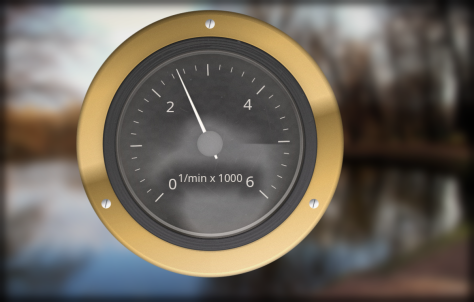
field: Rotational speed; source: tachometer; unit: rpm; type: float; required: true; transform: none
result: 2500 rpm
